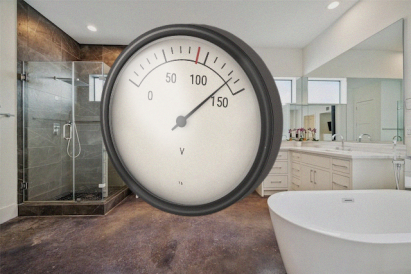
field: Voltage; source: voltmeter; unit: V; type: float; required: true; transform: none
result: 135 V
